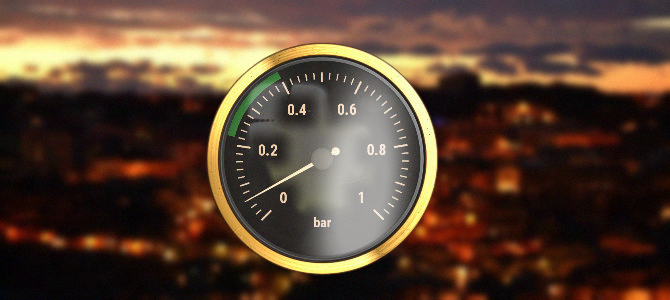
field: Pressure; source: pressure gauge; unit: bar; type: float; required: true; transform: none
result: 0.06 bar
